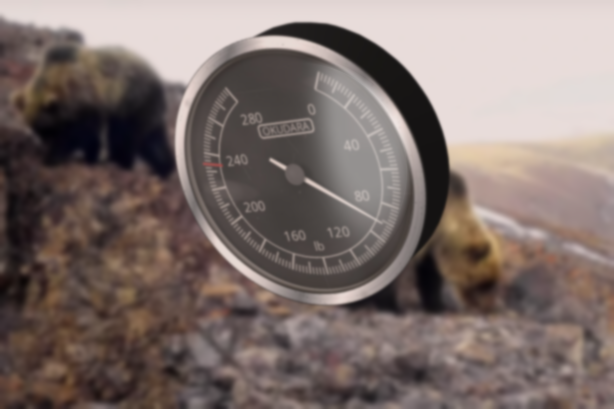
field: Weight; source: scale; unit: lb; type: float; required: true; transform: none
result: 90 lb
